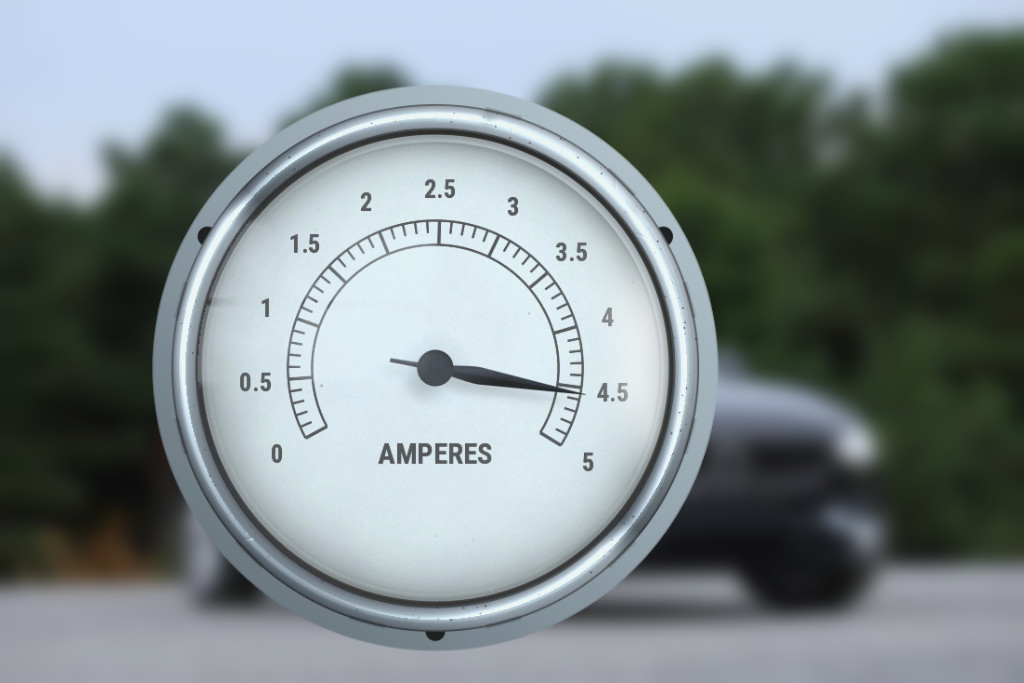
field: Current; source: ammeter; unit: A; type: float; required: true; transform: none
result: 4.55 A
